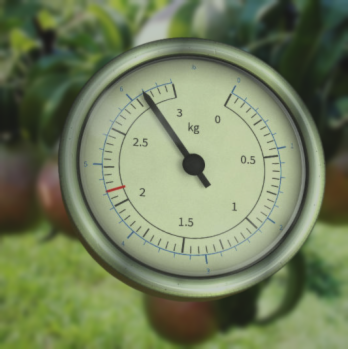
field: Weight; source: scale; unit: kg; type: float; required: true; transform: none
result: 2.8 kg
